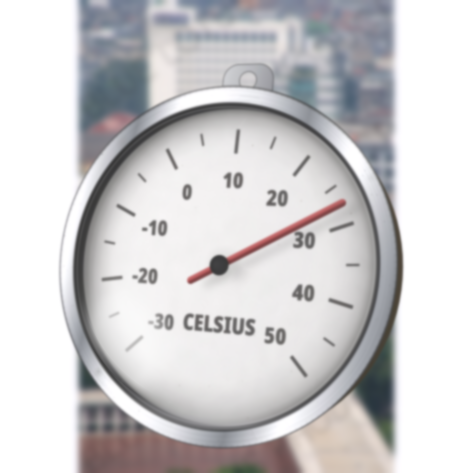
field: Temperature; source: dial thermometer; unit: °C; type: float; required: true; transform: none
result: 27.5 °C
